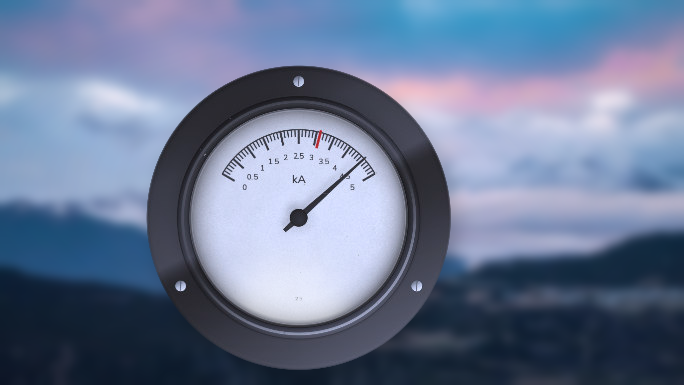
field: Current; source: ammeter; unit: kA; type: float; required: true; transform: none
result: 4.5 kA
